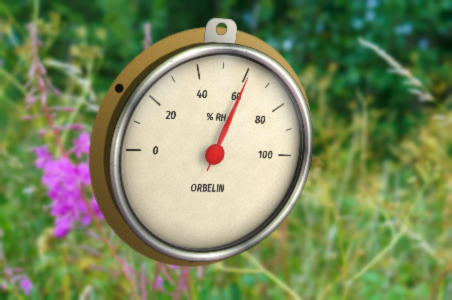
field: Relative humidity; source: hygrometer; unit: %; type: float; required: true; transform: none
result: 60 %
